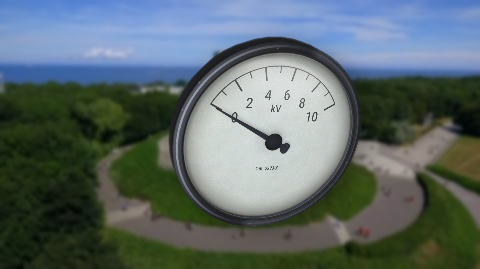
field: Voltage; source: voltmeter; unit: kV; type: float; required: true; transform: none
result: 0 kV
